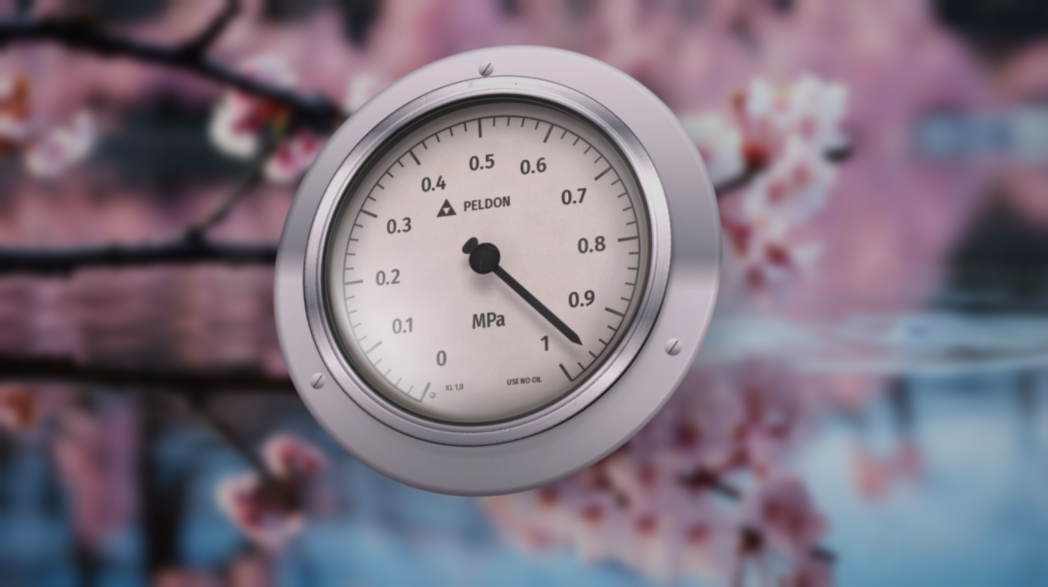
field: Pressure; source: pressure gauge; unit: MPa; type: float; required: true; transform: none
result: 0.96 MPa
